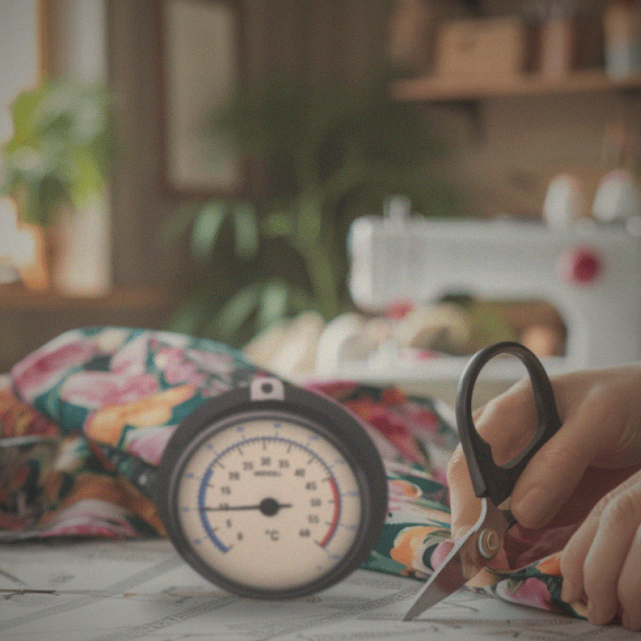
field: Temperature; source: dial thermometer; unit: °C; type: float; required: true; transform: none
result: 10 °C
